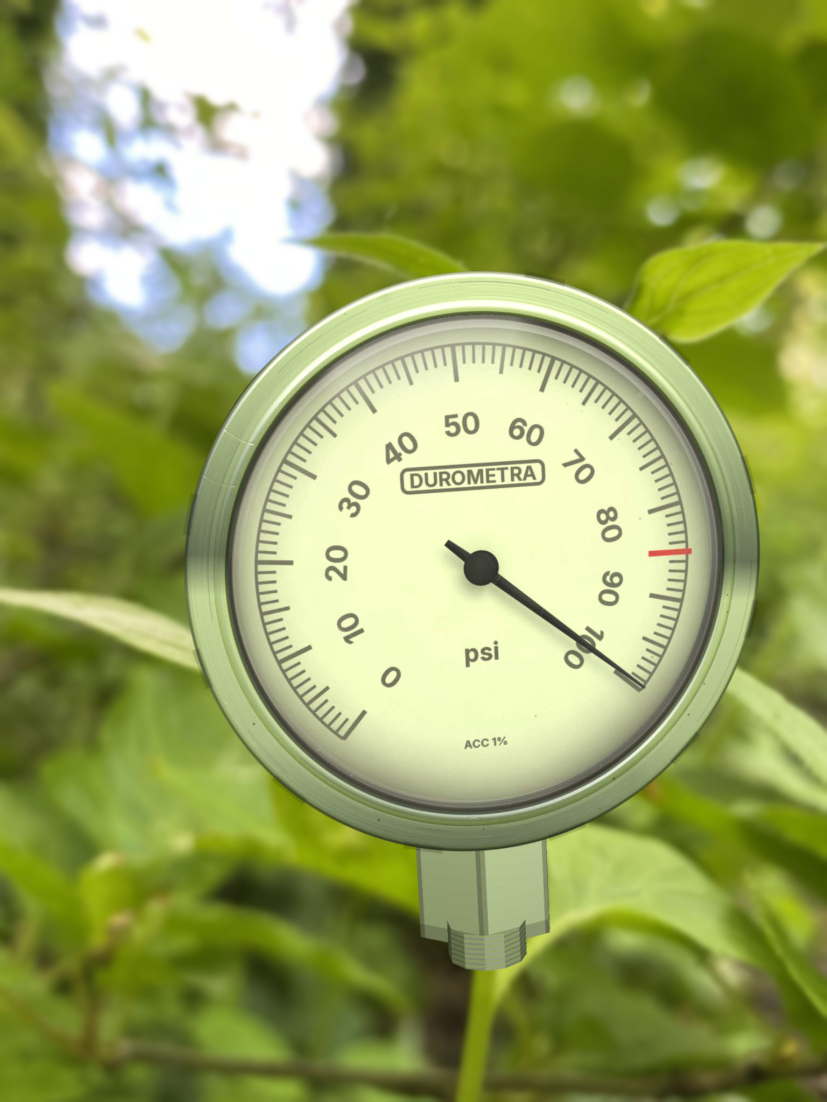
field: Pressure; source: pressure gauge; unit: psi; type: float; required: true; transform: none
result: 99.5 psi
